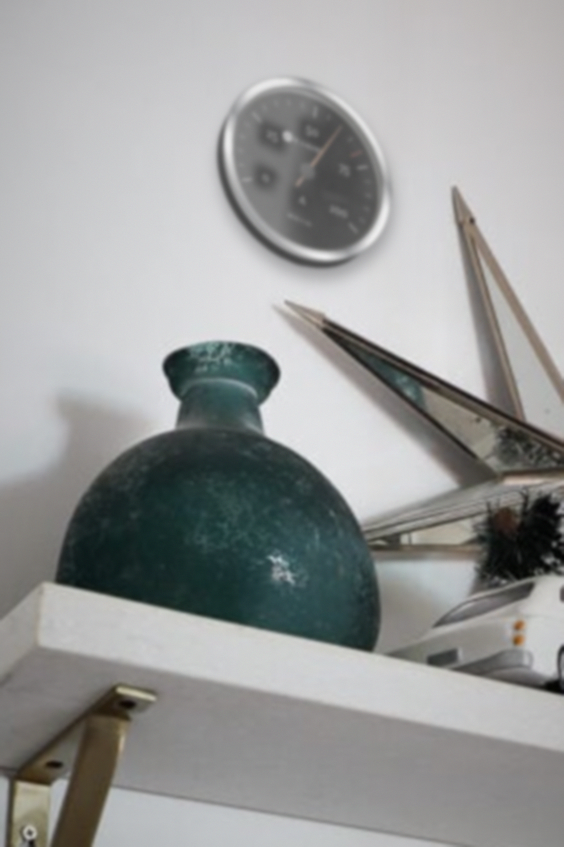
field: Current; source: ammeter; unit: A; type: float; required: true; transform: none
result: 60 A
